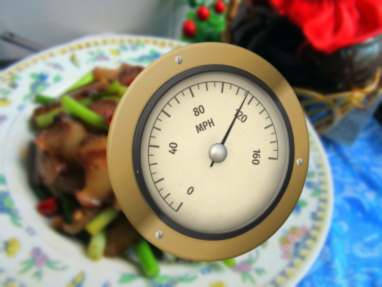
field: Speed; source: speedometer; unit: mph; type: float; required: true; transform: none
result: 115 mph
